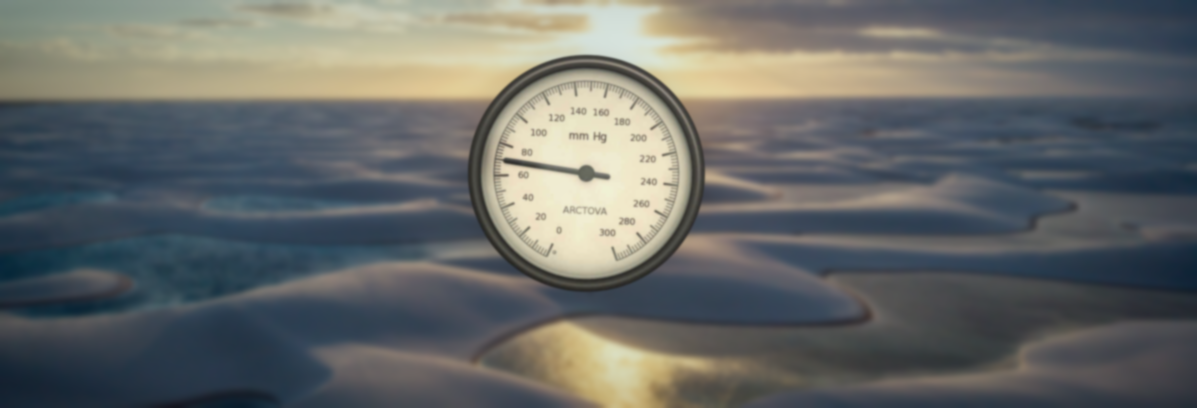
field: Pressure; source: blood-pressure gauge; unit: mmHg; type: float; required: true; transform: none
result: 70 mmHg
